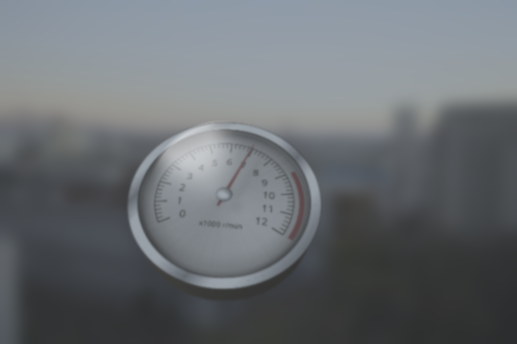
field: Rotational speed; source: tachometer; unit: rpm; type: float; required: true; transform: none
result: 7000 rpm
